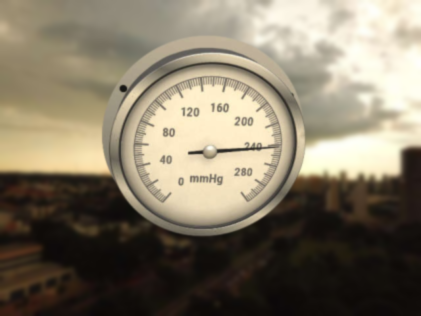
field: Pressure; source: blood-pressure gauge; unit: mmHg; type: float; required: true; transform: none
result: 240 mmHg
